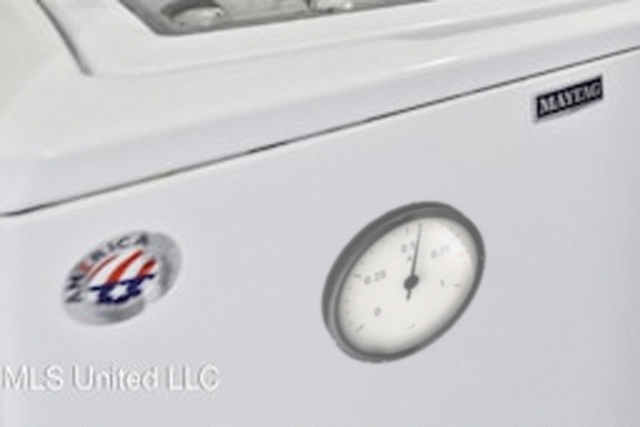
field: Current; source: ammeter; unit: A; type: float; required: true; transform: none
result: 0.55 A
